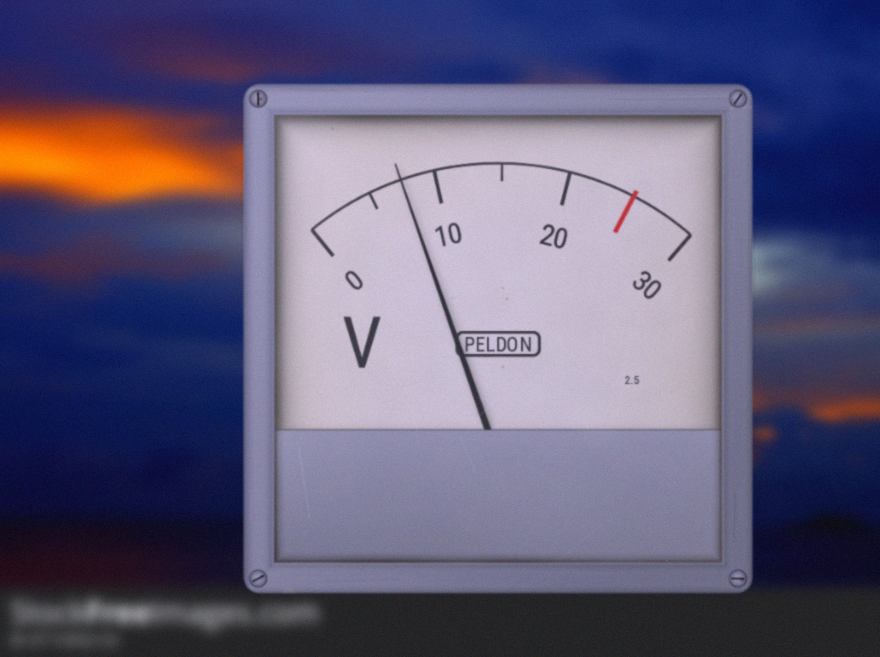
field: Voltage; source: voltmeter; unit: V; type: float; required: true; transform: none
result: 7.5 V
